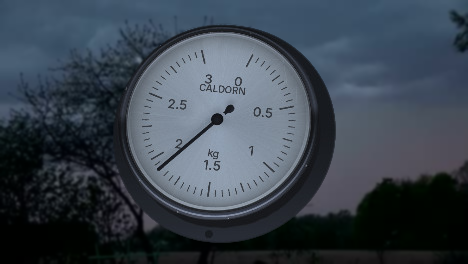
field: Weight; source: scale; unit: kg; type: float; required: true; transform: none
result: 1.9 kg
